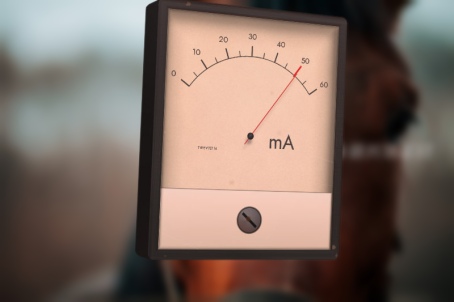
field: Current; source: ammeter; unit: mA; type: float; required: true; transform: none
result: 50 mA
